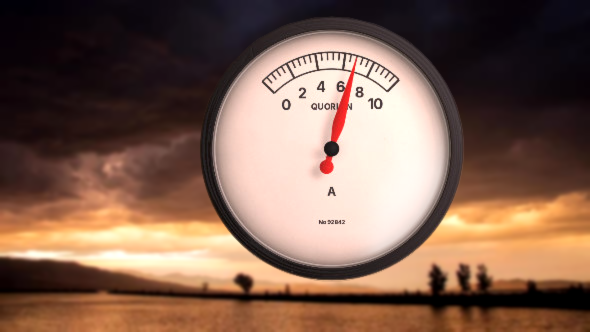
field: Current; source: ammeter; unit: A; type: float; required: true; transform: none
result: 6.8 A
